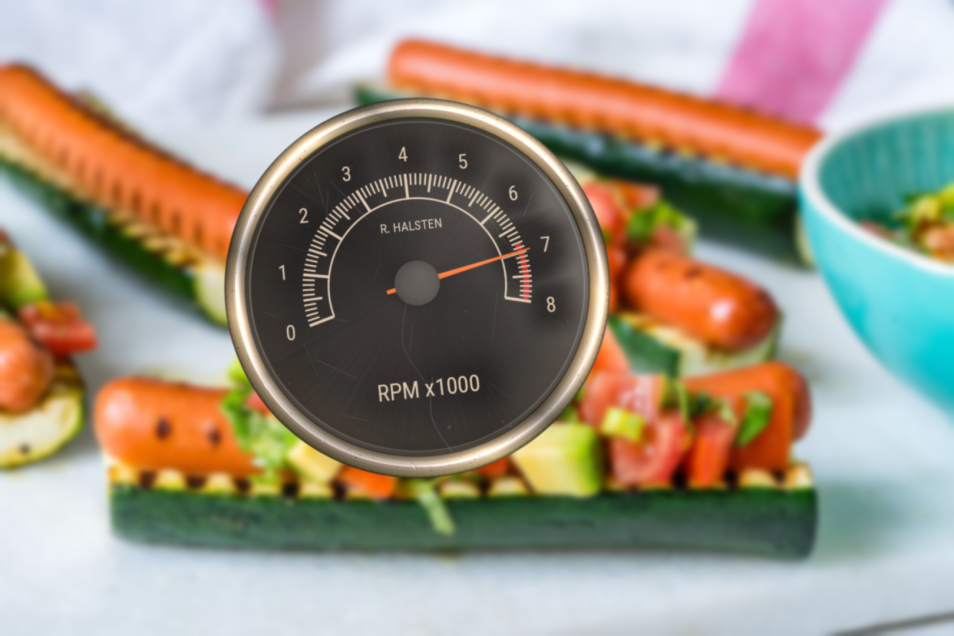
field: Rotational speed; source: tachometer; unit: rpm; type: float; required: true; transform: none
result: 7000 rpm
